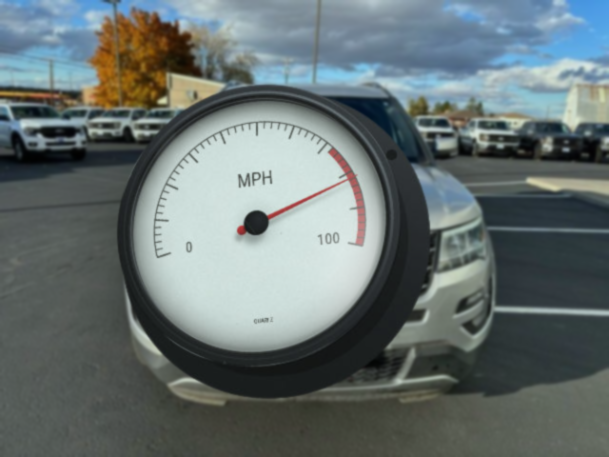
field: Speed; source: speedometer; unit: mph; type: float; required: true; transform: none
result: 82 mph
